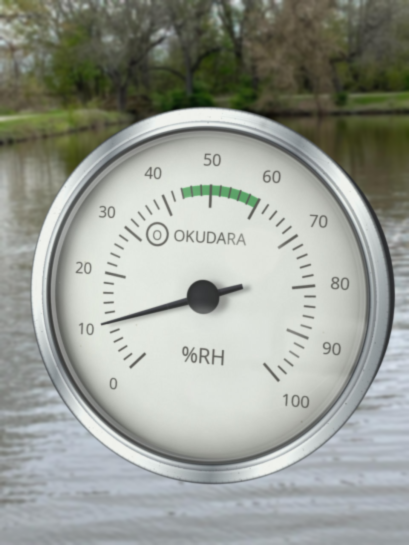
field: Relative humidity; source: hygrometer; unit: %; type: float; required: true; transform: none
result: 10 %
